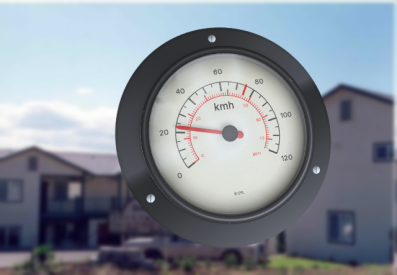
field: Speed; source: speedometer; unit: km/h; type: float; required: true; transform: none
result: 22.5 km/h
